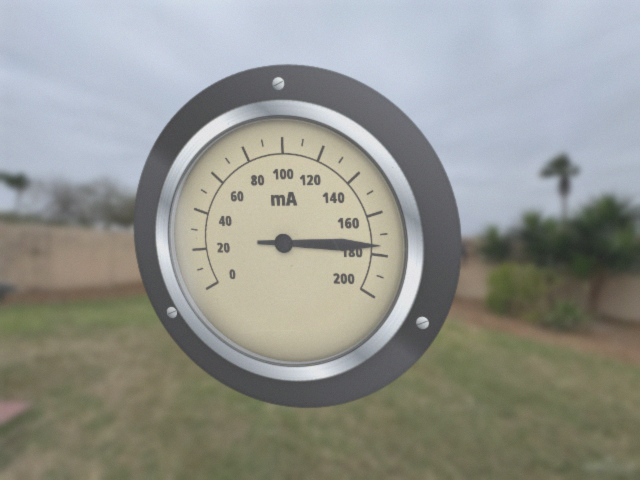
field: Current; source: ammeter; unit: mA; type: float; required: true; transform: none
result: 175 mA
